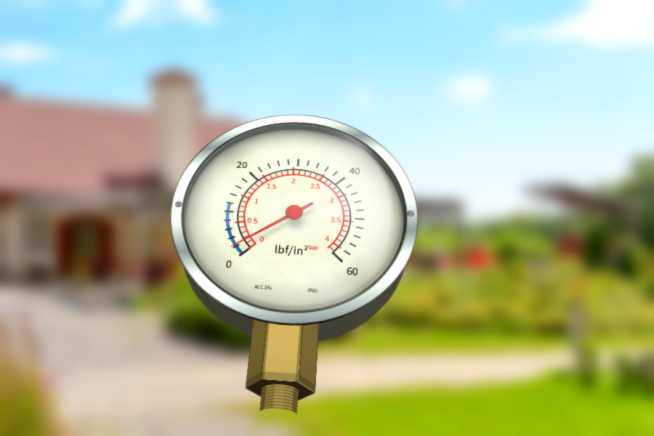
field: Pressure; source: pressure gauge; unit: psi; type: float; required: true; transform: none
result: 2 psi
